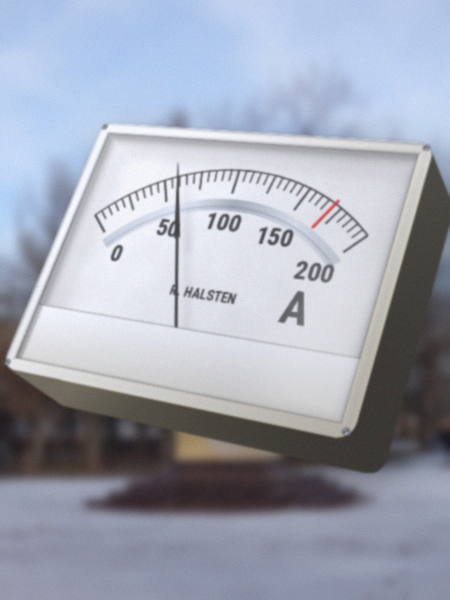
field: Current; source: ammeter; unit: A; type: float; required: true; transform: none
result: 60 A
